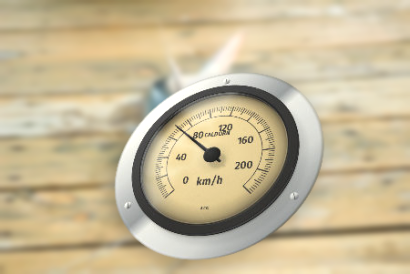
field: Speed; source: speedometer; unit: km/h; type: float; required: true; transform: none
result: 70 km/h
